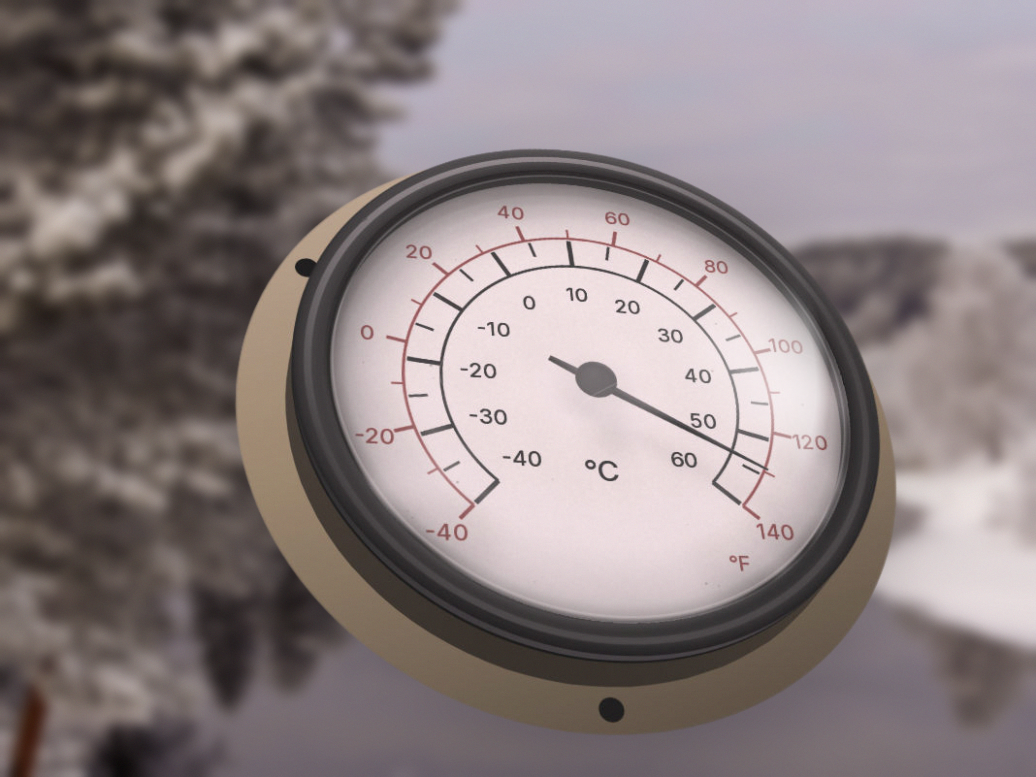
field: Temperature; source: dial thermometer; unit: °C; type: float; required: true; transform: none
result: 55 °C
